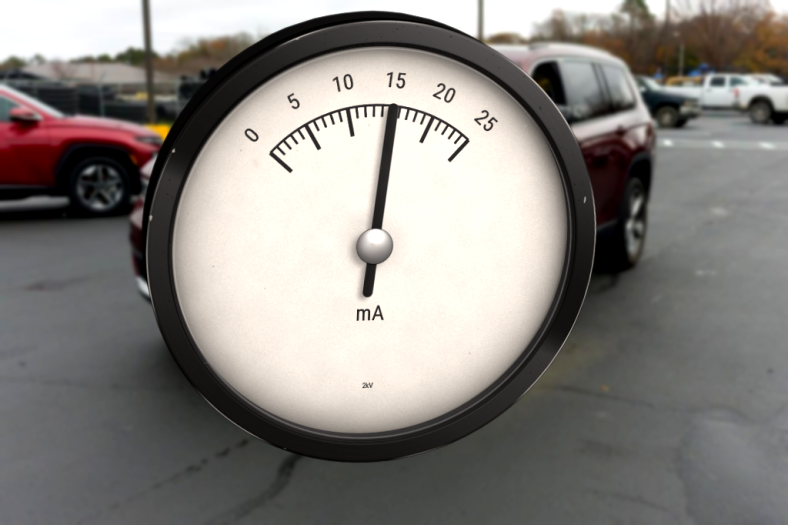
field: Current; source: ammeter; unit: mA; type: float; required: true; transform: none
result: 15 mA
